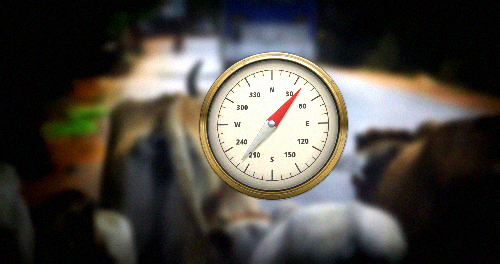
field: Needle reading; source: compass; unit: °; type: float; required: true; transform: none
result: 40 °
